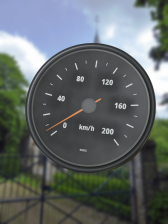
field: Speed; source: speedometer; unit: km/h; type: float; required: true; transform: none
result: 5 km/h
